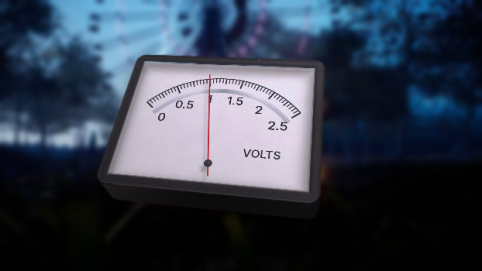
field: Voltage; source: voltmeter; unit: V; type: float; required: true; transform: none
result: 1 V
